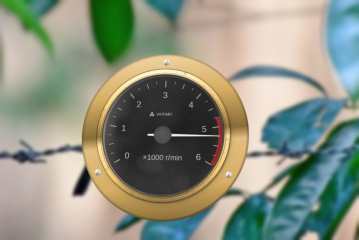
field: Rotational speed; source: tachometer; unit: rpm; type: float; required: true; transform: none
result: 5250 rpm
